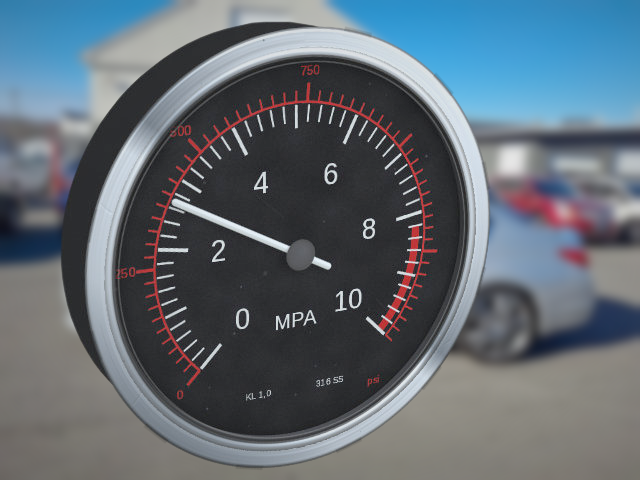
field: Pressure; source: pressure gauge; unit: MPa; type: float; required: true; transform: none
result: 2.7 MPa
